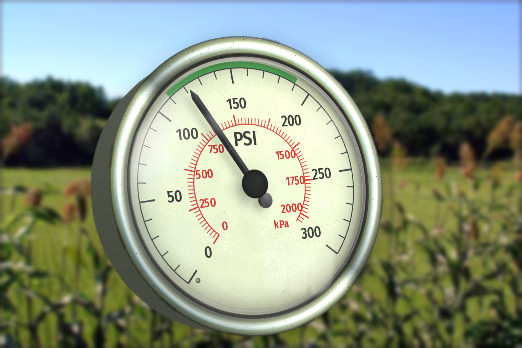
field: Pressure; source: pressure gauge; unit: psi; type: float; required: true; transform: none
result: 120 psi
